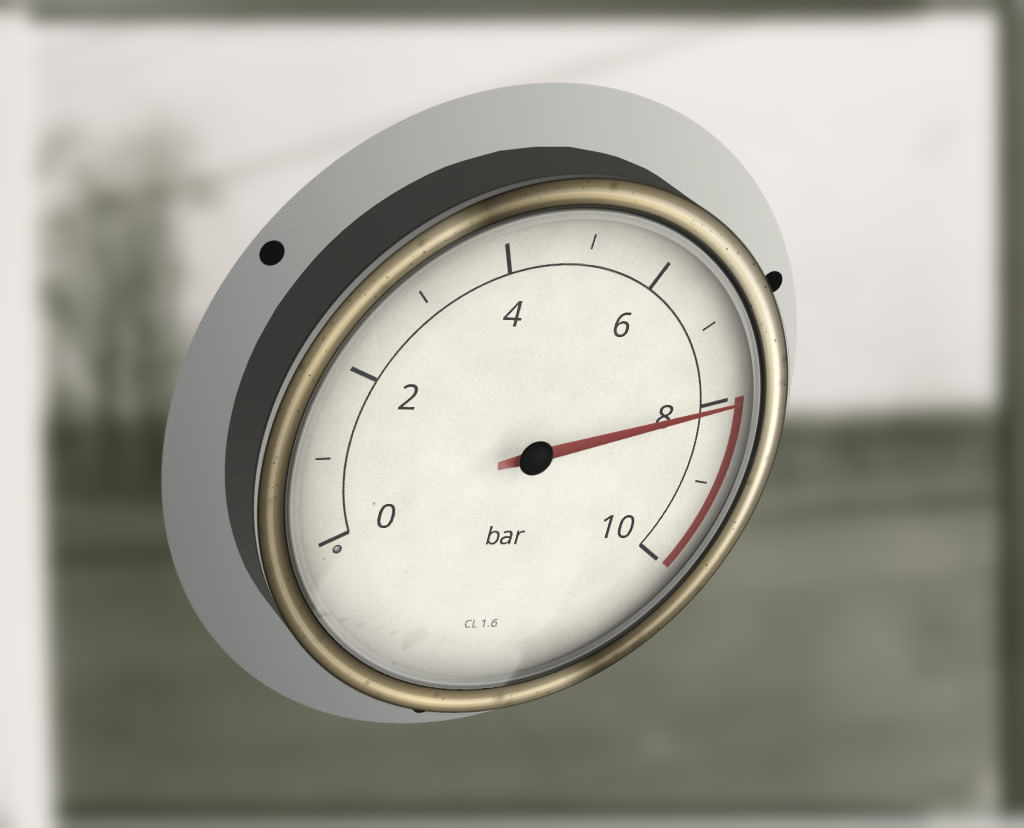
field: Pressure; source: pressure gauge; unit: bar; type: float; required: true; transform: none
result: 8 bar
